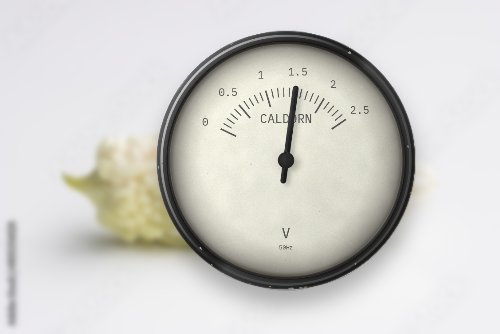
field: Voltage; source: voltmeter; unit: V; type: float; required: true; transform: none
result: 1.5 V
